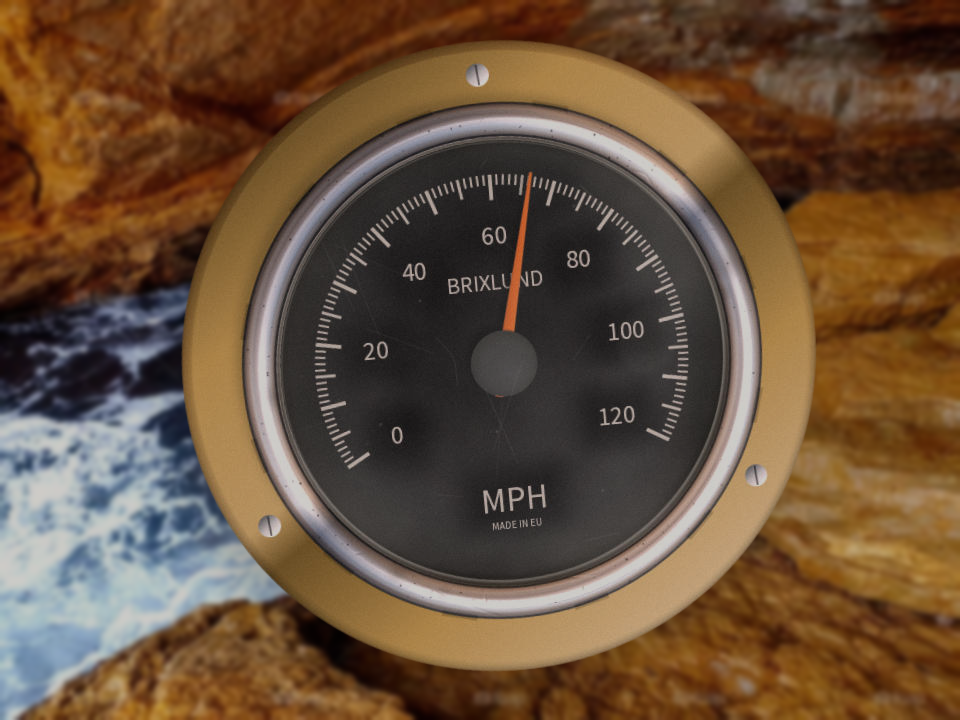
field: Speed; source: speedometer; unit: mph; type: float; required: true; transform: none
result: 66 mph
